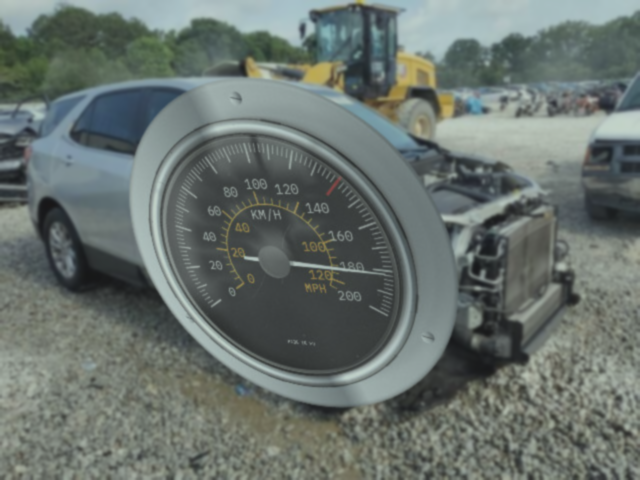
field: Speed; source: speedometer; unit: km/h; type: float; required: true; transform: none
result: 180 km/h
